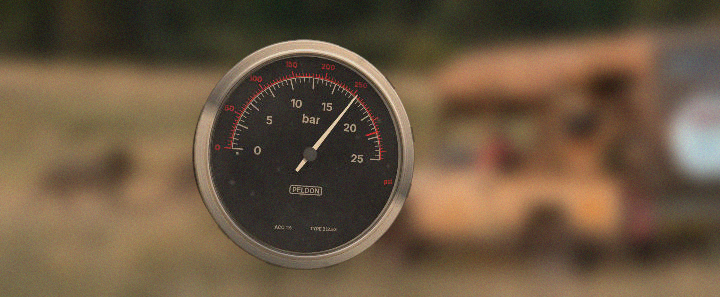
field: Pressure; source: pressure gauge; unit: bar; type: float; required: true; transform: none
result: 17.5 bar
